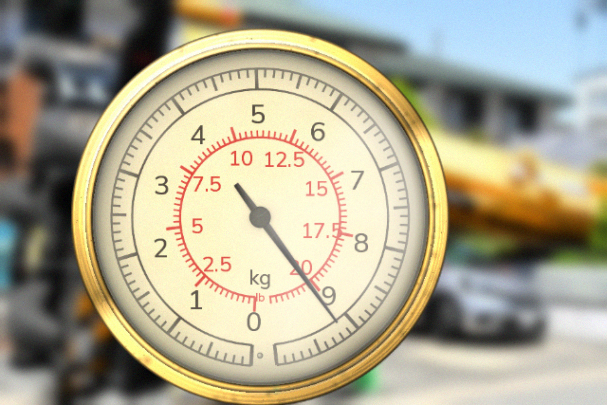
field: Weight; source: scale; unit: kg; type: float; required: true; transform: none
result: 9.15 kg
